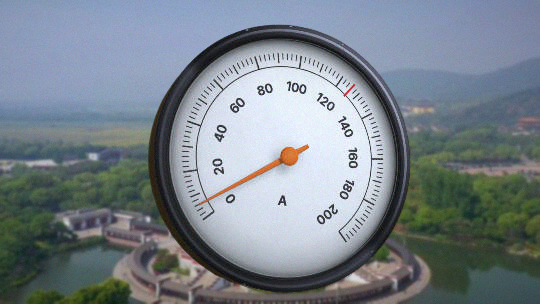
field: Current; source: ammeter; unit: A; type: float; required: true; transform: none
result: 6 A
